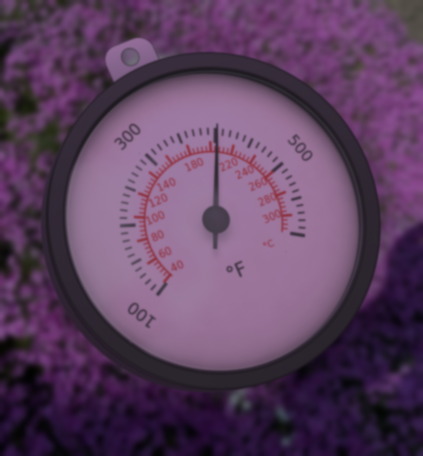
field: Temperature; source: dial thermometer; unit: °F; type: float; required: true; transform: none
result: 400 °F
